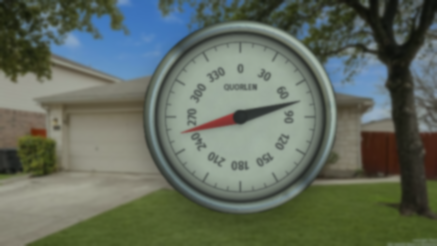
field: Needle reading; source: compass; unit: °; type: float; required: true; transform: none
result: 255 °
